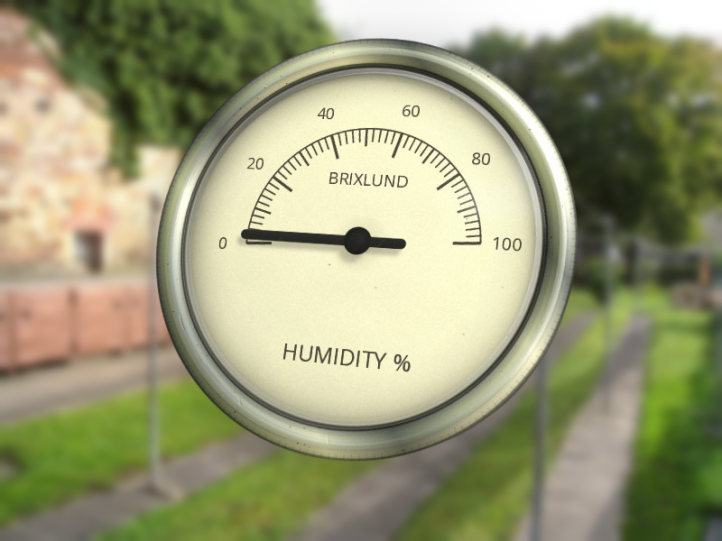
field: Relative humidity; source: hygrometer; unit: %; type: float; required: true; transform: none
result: 2 %
